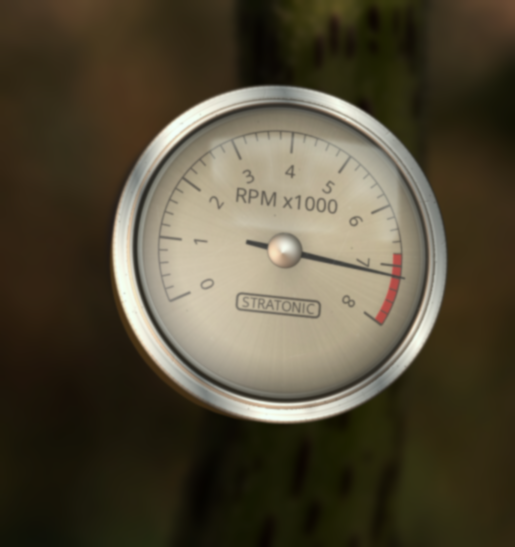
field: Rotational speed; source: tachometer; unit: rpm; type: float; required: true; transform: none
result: 7200 rpm
